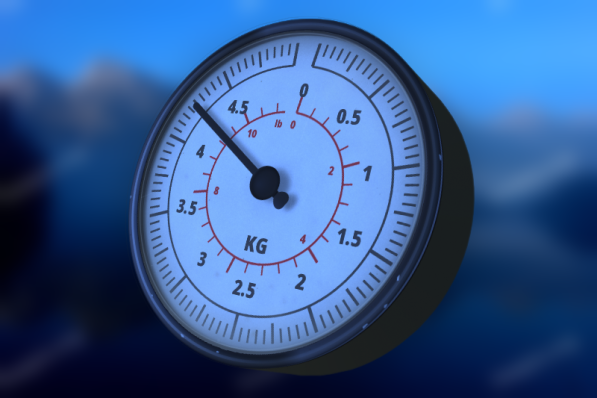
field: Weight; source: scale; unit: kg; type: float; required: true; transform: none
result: 4.25 kg
